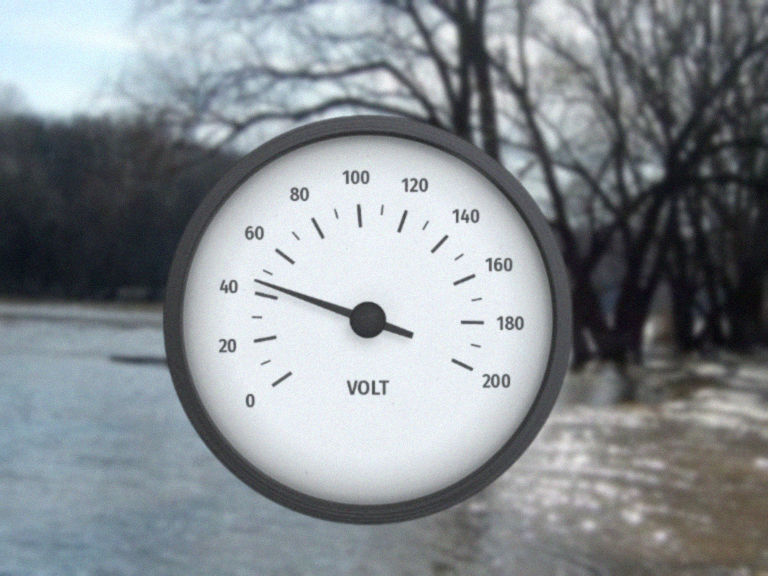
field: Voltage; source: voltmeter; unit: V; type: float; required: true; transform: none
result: 45 V
